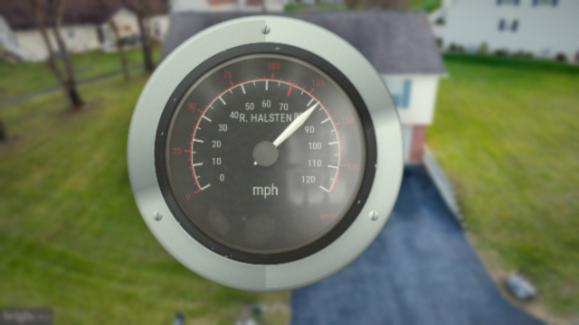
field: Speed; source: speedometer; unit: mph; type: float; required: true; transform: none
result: 82.5 mph
